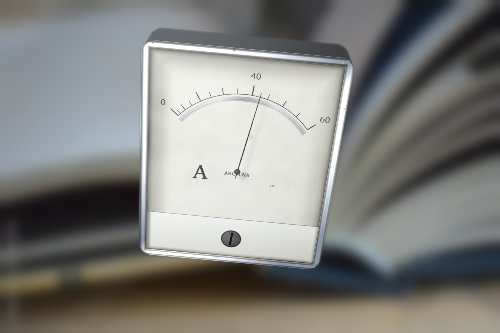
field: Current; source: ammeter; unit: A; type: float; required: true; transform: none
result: 42.5 A
